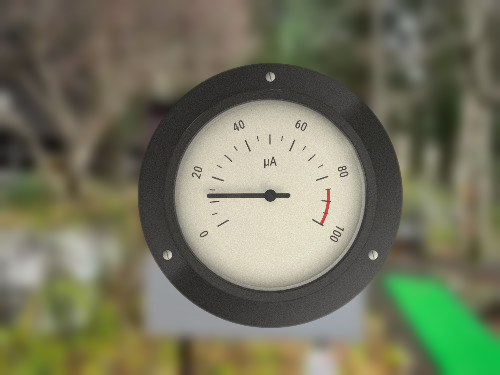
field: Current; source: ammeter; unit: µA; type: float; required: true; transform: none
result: 12.5 µA
